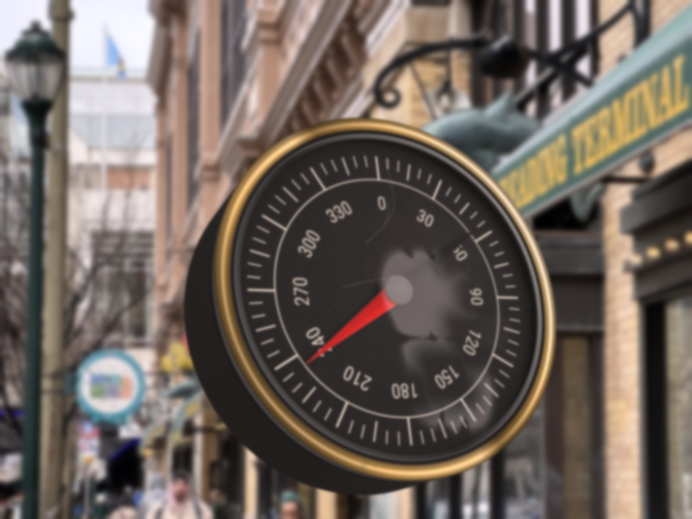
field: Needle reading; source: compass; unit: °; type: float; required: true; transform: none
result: 235 °
